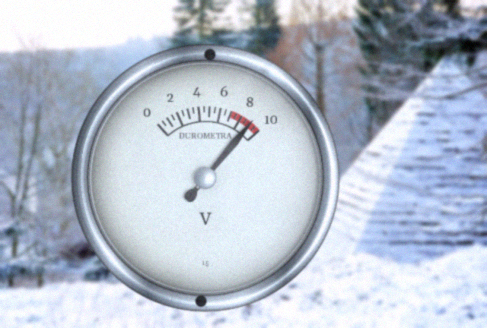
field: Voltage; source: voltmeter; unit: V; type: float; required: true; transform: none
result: 9 V
